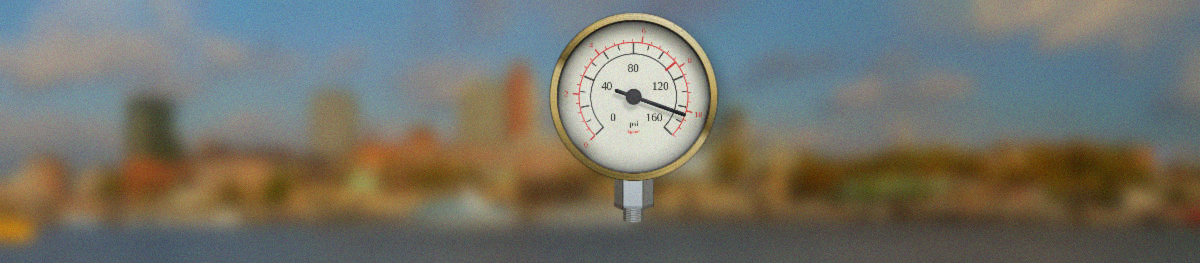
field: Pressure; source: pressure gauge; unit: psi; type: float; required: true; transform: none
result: 145 psi
